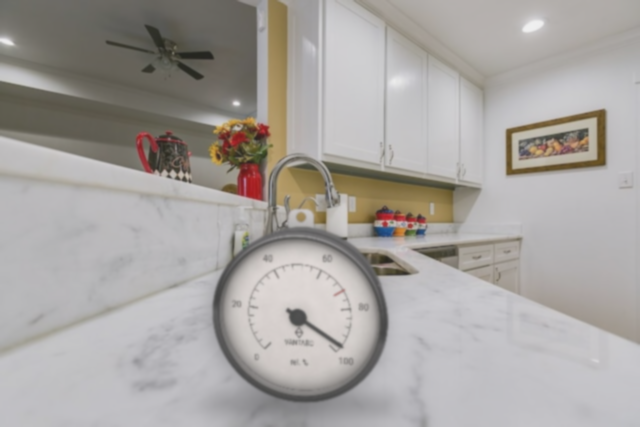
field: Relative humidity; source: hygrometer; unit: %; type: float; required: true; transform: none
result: 96 %
